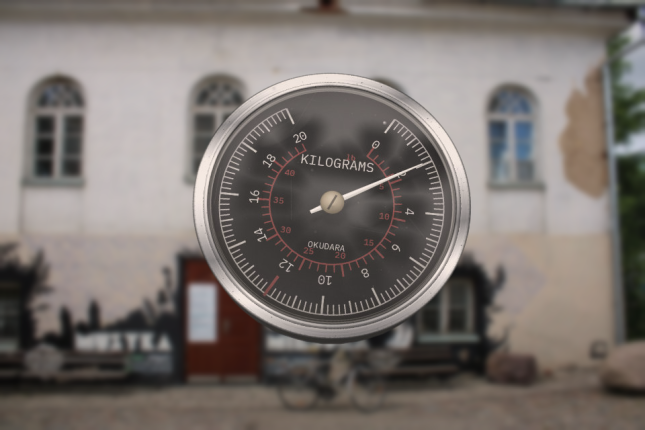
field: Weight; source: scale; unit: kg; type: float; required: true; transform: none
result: 2 kg
